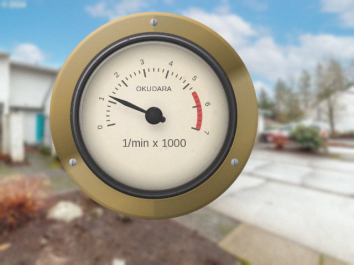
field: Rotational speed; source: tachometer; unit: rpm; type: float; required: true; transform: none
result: 1200 rpm
